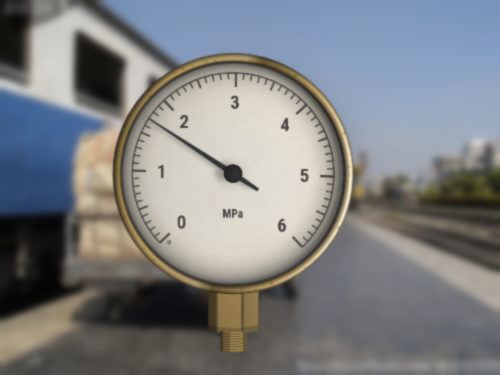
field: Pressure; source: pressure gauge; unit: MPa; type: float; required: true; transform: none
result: 1.7 MPa
